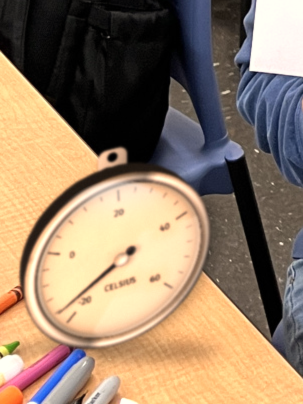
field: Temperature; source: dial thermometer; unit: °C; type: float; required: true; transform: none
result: -16 °C
